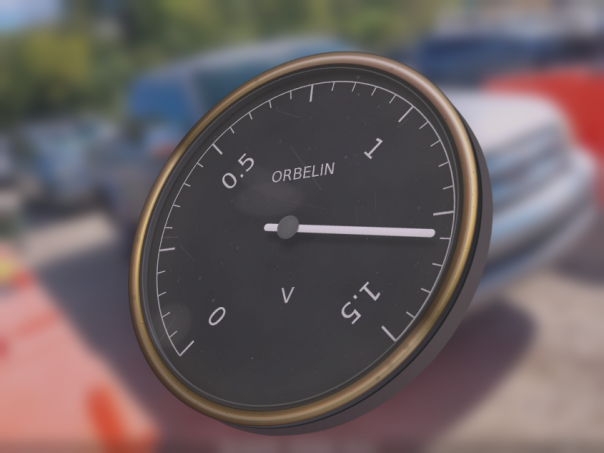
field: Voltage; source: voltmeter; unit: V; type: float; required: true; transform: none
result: 1.3 V
